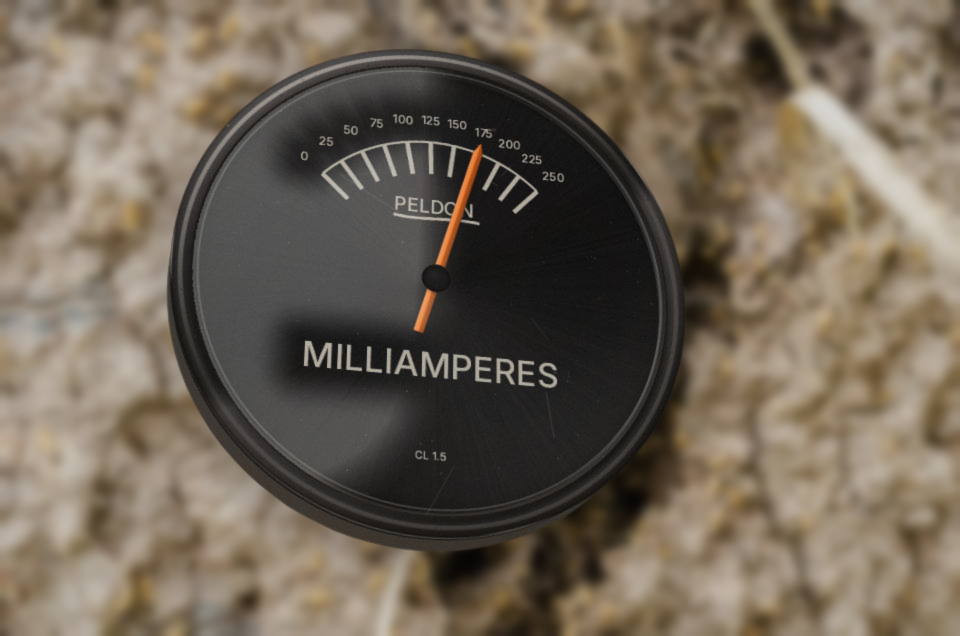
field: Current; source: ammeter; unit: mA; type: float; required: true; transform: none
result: 175 mA
